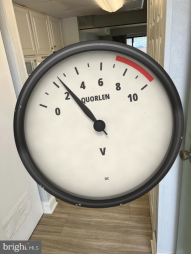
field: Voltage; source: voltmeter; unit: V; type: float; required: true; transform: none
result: 2.5 V
